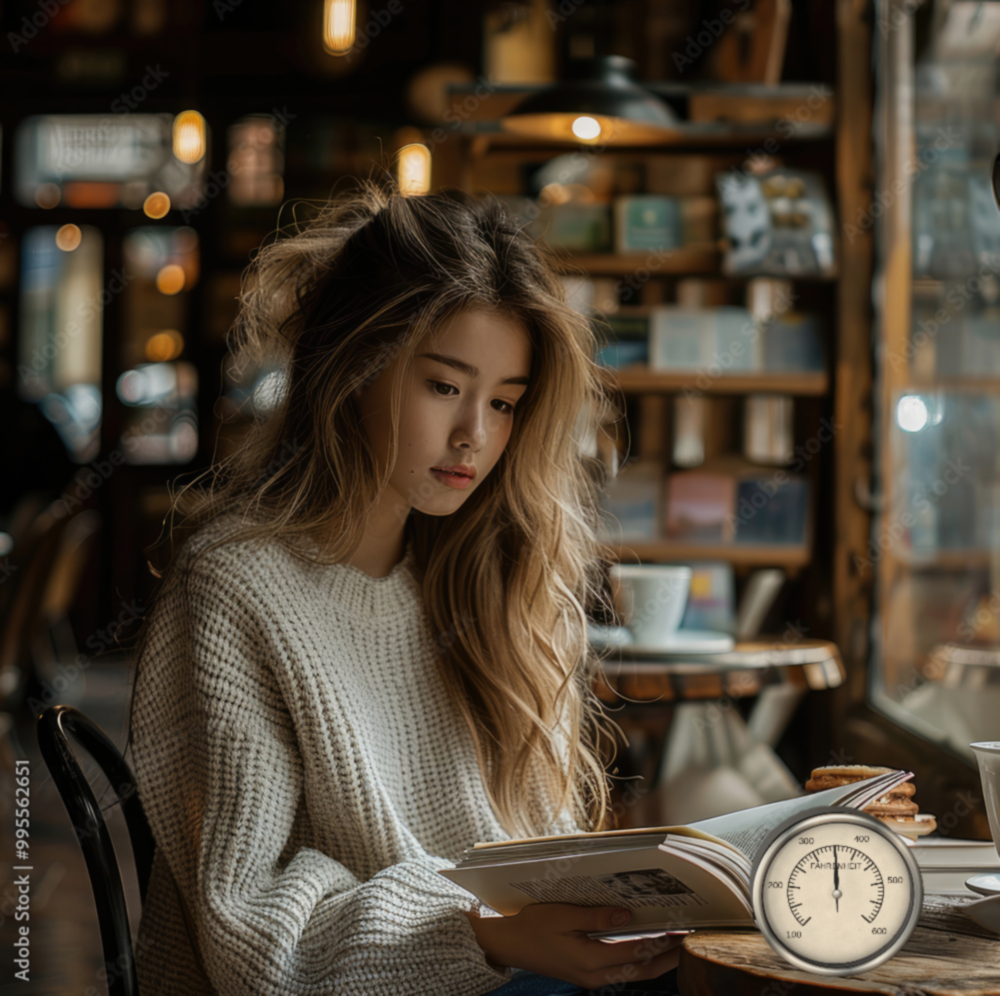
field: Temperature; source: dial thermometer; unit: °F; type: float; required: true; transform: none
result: 350 °F
